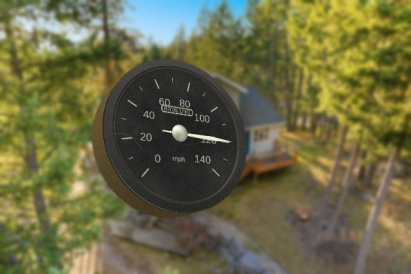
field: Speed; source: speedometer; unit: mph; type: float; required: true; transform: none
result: 120 mph
